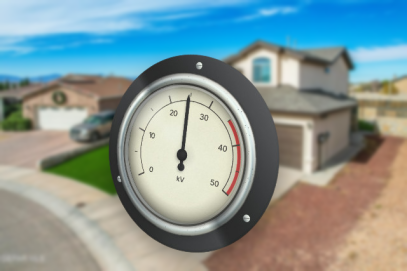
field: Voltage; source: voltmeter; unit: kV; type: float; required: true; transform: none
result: 25 kV
